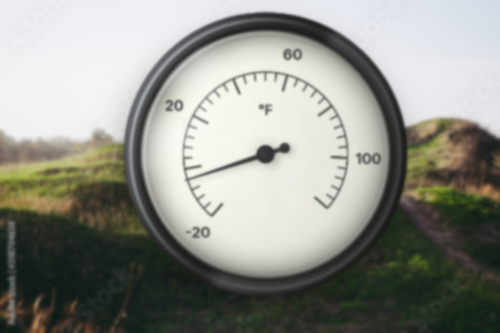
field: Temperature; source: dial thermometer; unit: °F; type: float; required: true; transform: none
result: -4 °F
